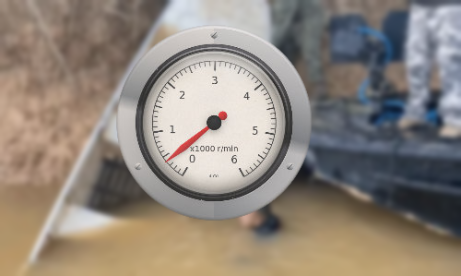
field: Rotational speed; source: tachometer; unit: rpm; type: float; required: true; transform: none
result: 400 rpm
